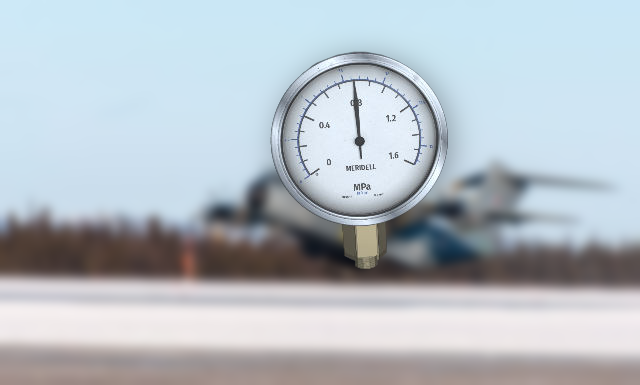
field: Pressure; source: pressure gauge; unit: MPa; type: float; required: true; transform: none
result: 0.8 MPa
